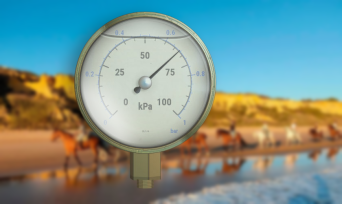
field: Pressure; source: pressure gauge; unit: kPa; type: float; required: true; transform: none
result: 67.5 kPa
